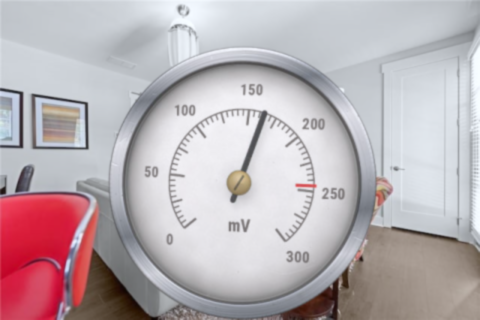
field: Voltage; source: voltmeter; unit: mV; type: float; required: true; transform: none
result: 165 mV
